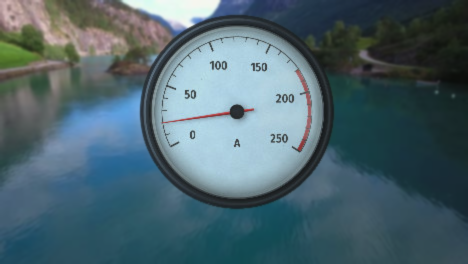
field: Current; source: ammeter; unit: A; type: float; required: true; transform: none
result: 20 A
